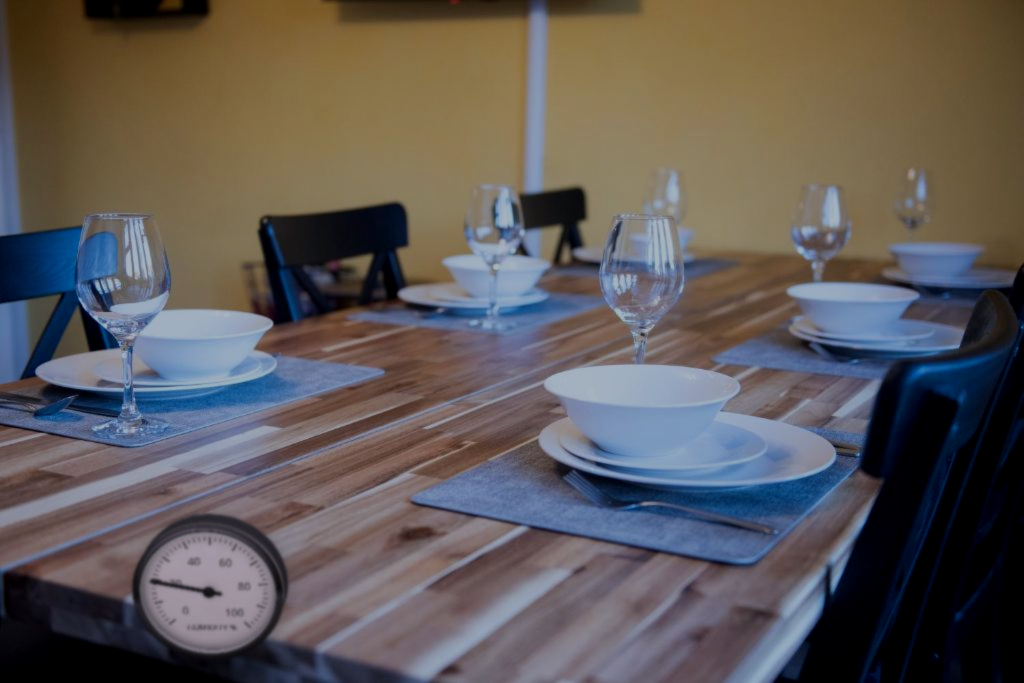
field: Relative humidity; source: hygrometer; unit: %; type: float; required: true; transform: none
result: 20 %
